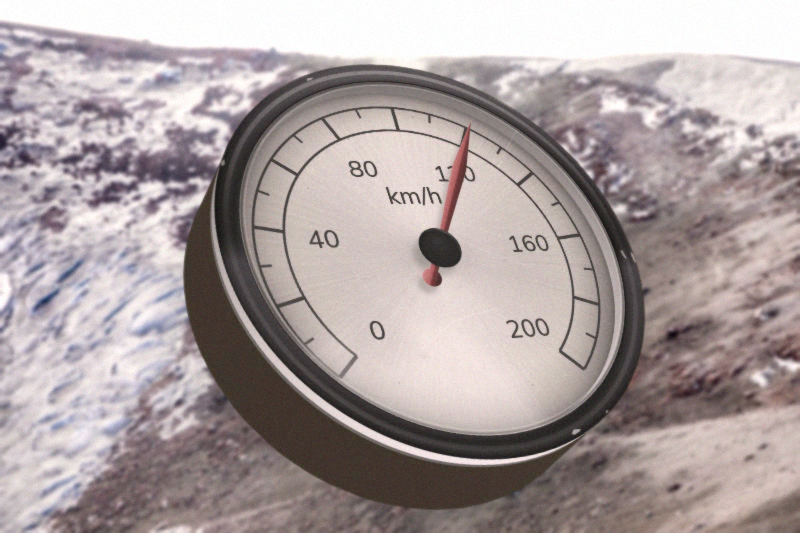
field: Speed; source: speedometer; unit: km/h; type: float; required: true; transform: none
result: 120 km/h
